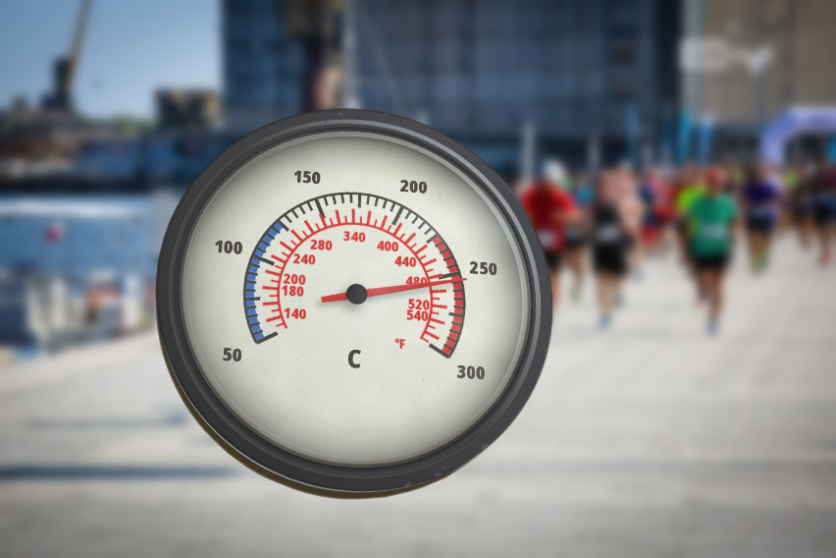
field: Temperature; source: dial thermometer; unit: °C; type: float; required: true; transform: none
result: 255 °C
